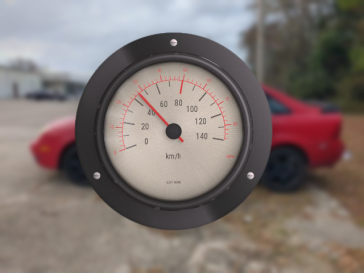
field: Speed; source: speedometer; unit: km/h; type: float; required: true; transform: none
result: 45 km/h
